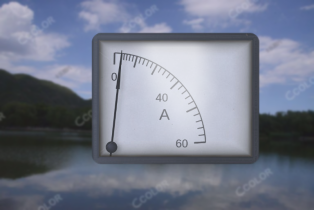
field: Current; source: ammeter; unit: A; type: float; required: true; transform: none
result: 10 A
